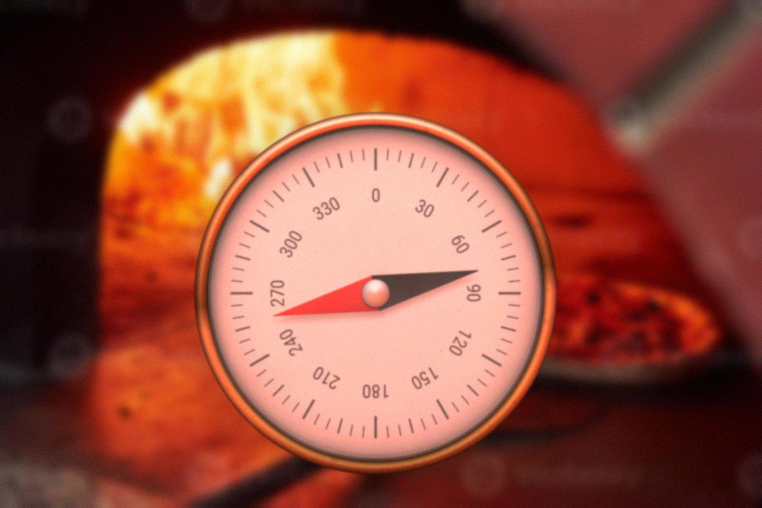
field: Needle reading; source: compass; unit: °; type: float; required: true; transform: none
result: 257.5 °
